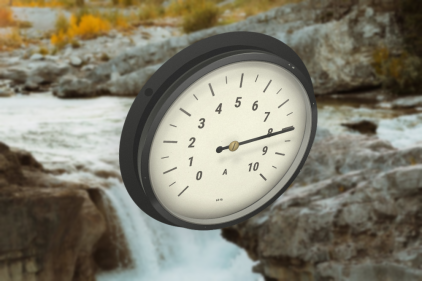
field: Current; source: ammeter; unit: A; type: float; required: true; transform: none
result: 8 A
